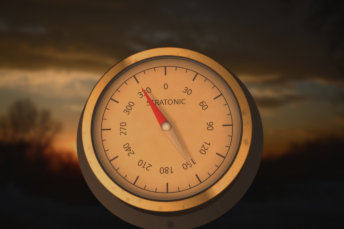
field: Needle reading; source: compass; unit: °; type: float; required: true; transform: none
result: 330 °
